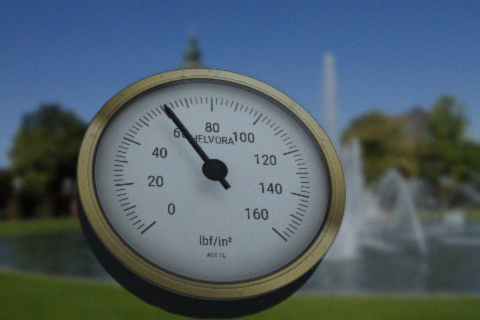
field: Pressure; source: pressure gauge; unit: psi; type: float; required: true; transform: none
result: 60 psi
